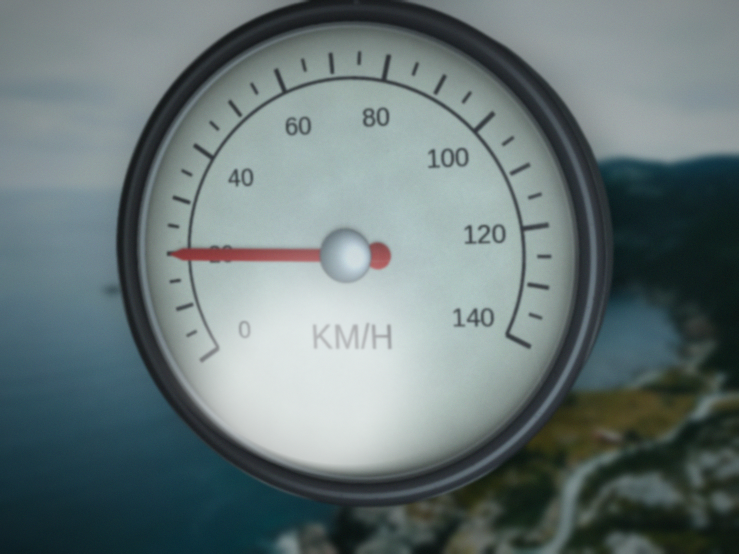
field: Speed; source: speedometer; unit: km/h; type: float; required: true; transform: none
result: 20 km/h
